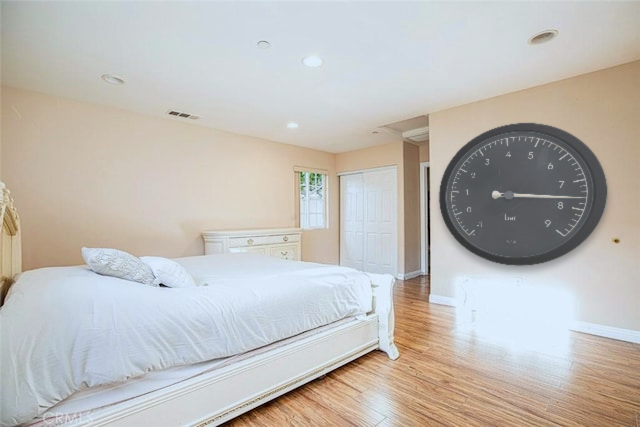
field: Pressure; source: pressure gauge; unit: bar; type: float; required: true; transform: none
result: 7.6 bar
